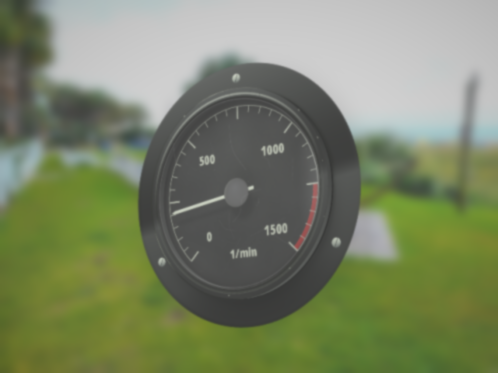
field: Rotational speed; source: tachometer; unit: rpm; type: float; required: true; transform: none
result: 200 rpm
